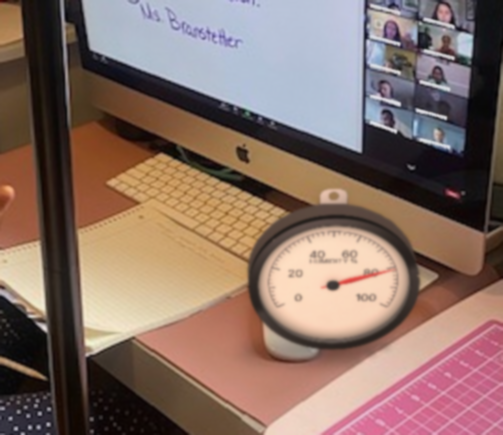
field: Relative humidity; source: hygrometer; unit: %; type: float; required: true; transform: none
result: 80 %
